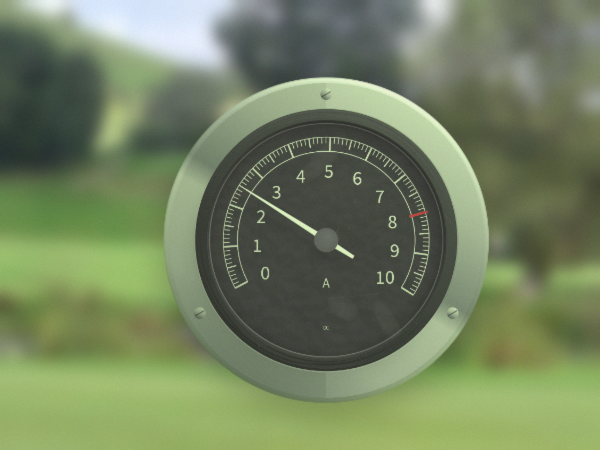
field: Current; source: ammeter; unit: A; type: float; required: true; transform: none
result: 2.5 A
